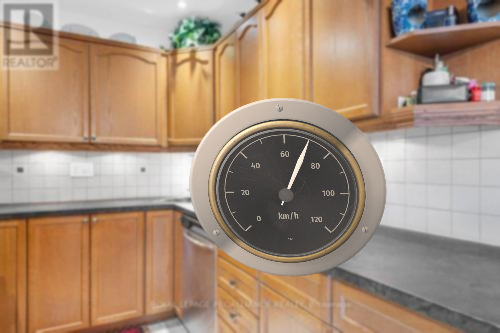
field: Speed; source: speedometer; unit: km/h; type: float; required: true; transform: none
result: 70 km/h
